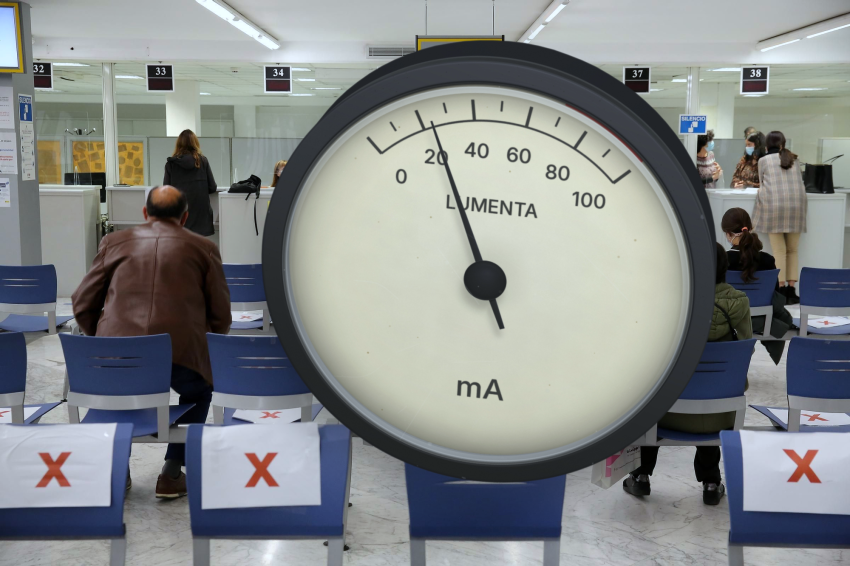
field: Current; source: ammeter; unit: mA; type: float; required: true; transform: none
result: 25 mA
